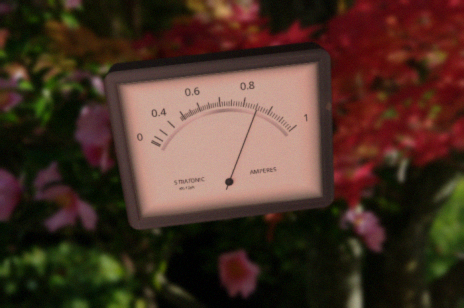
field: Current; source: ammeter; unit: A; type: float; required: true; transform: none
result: 0.85 A
